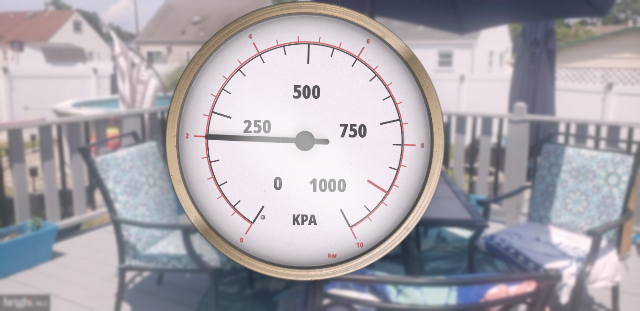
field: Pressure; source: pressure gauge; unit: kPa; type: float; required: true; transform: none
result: 200 kPa
